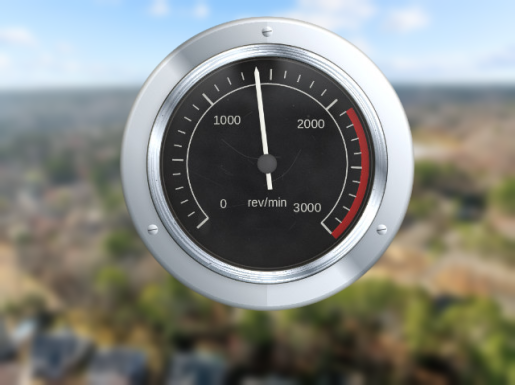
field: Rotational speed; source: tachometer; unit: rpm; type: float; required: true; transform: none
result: 1400 rpm
